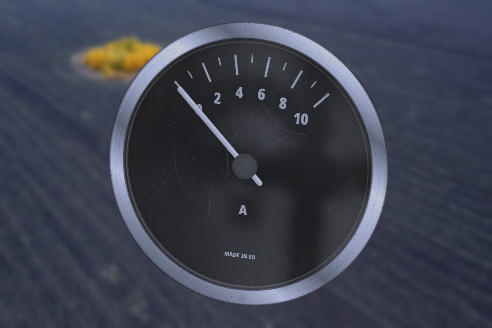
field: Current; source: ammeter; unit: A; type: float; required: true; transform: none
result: 0 A
